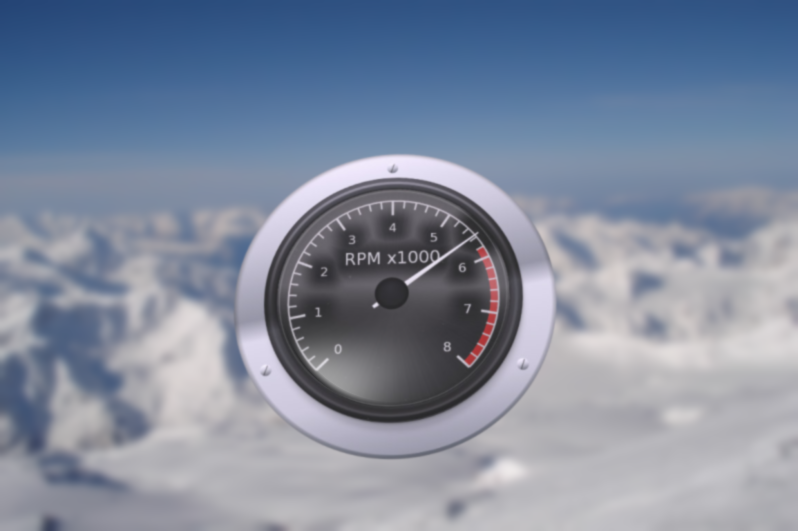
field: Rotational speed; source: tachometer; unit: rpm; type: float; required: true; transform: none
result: 5600 rpm
